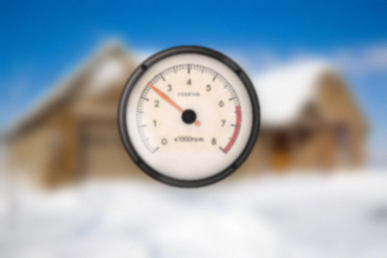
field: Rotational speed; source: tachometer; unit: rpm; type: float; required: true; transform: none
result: 2500 rpm
